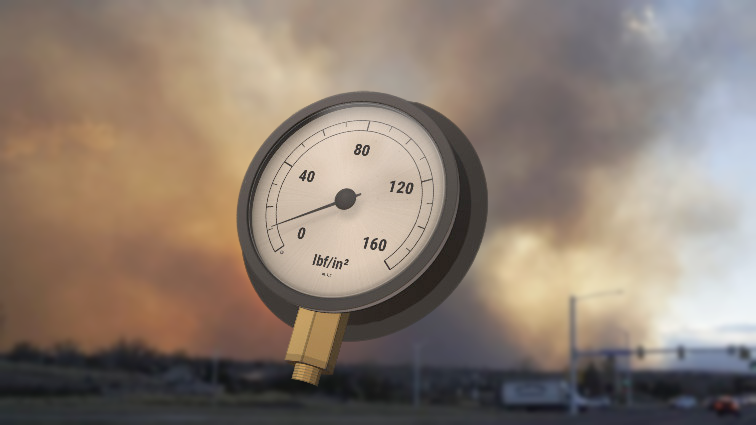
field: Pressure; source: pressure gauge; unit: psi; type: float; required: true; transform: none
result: 10 psi
